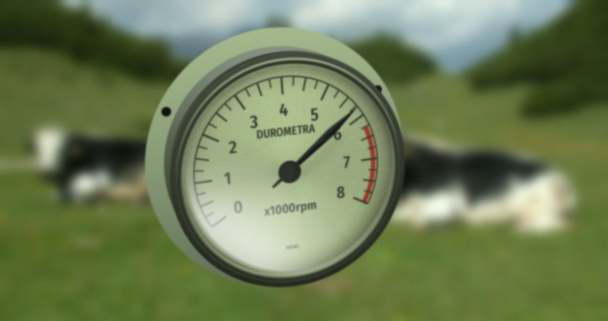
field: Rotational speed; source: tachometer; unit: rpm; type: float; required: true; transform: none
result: 5750 rpm
